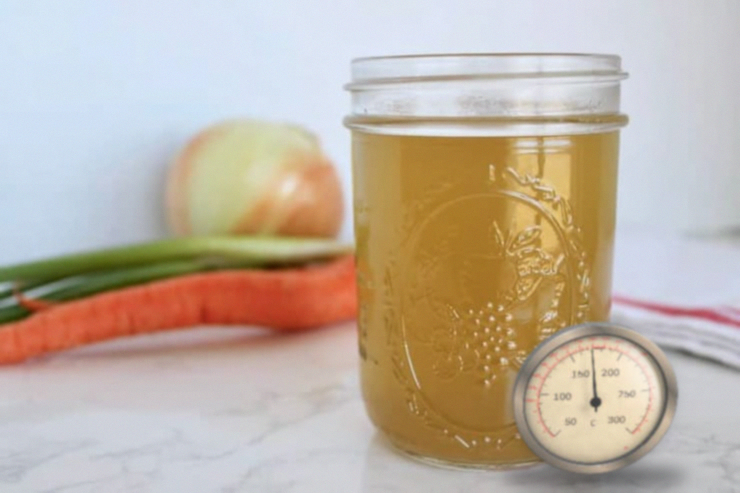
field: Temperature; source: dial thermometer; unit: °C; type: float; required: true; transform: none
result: 170 °C
